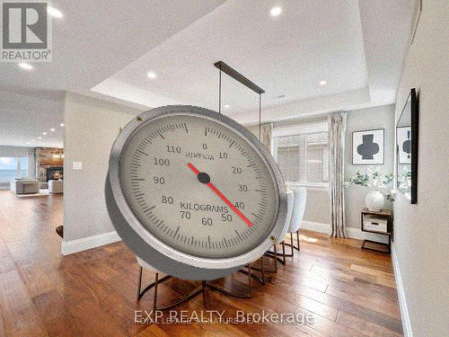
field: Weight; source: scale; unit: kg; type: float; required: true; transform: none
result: 45 kg
